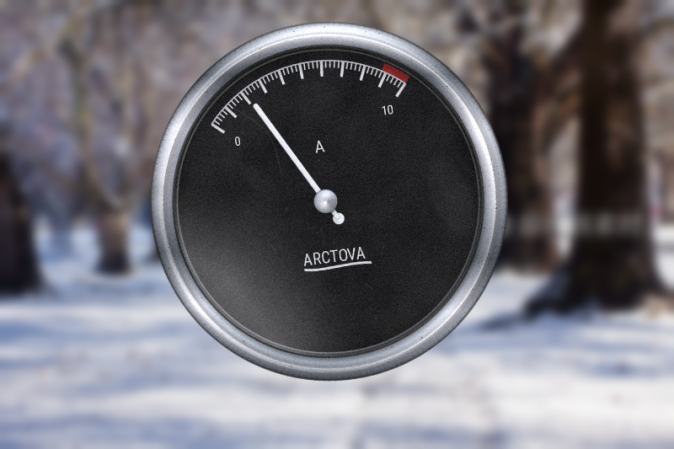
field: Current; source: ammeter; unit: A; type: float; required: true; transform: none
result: 2.2 A
